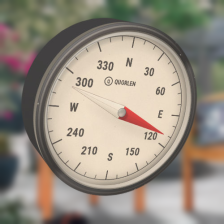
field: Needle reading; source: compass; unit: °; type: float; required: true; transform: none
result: 110 °
